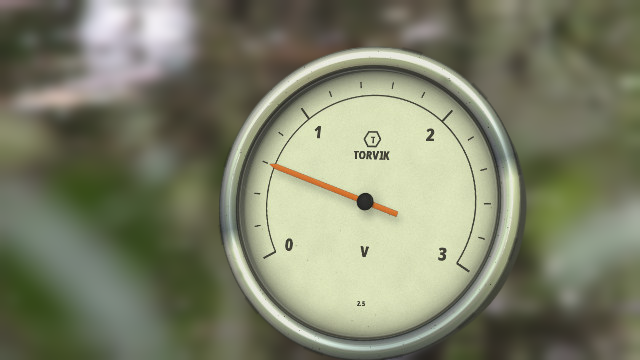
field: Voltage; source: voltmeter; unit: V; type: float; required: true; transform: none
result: 0.6 V
